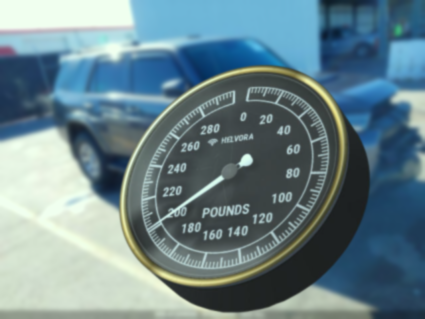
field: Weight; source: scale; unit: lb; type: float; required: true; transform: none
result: 200 lb
